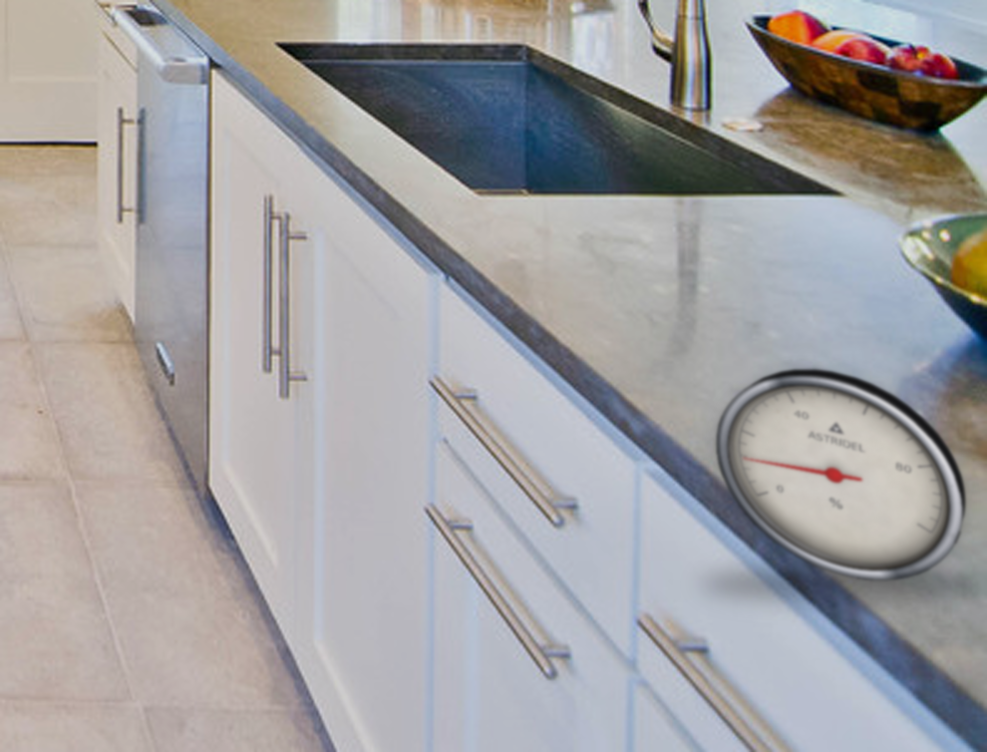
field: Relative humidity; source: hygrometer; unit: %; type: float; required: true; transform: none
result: 12 %
